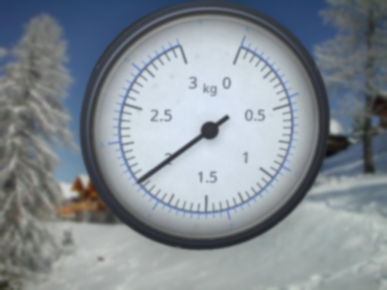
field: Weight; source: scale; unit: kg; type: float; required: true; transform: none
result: 2 kg
